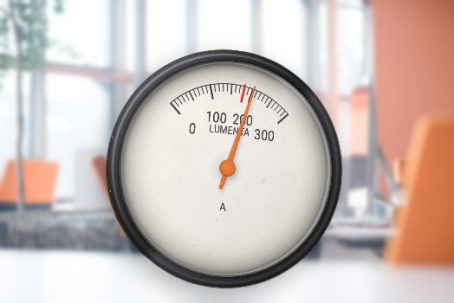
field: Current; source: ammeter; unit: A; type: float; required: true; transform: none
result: 200 A
